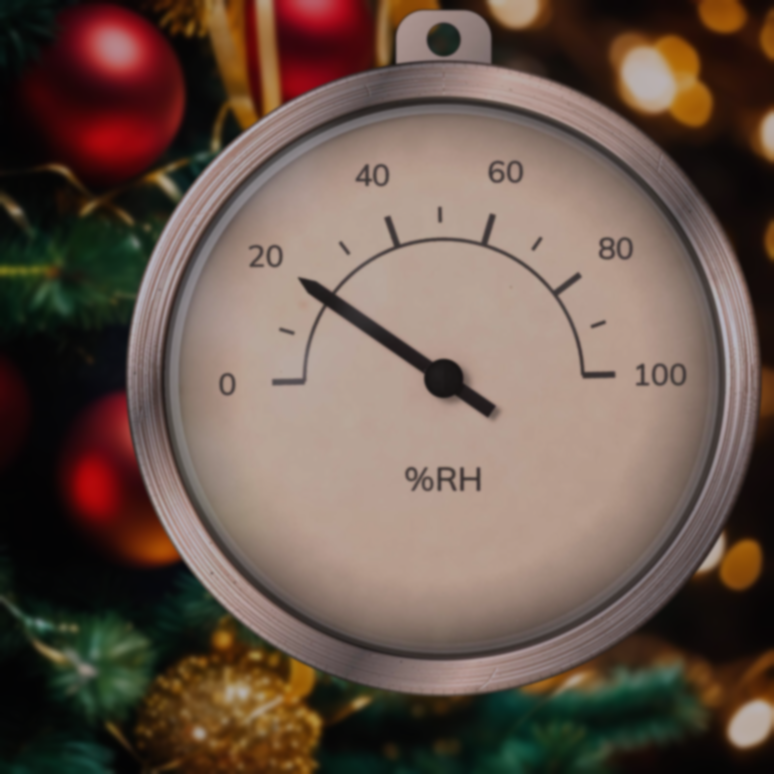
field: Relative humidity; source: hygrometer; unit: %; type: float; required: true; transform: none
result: 20 %
